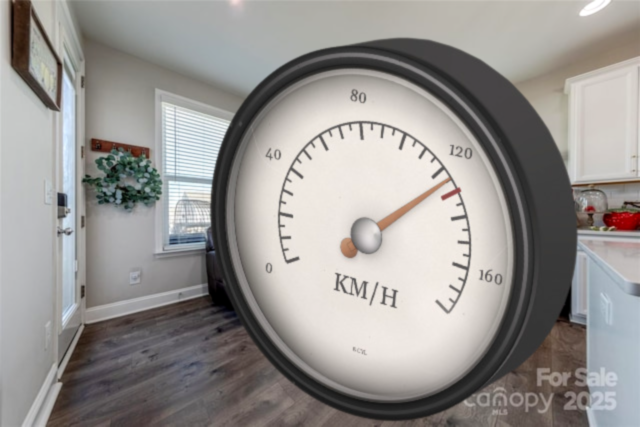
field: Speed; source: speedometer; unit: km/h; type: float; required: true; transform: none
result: 125 km/h
